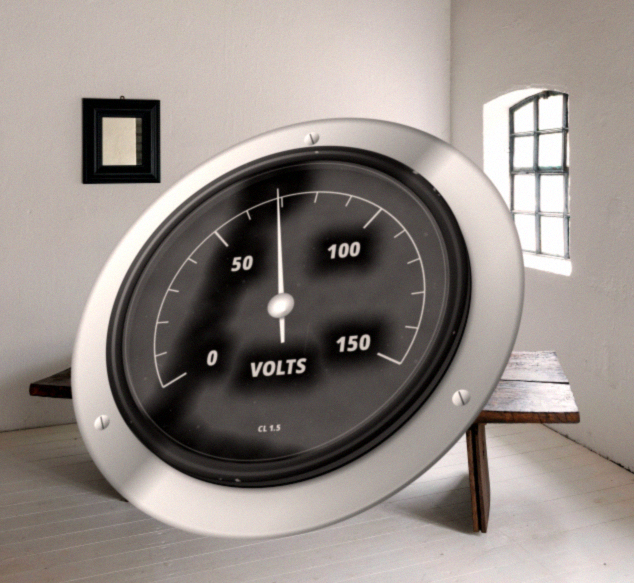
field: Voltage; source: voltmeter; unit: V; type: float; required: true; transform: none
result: 70 V
